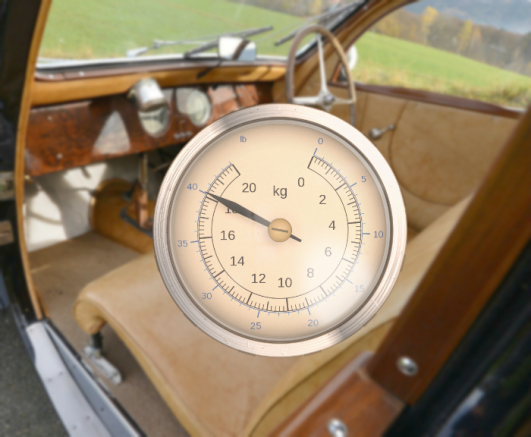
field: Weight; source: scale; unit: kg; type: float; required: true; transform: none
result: 18.2 kg
